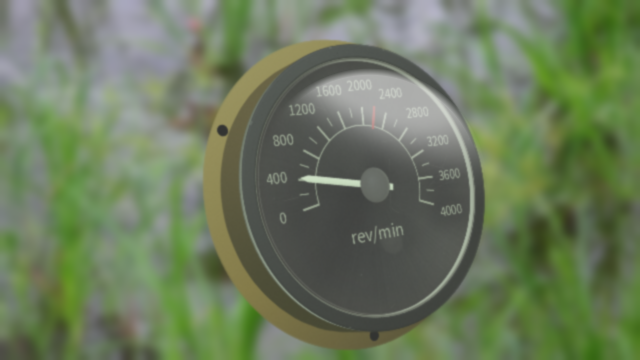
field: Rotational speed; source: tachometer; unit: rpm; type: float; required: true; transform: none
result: 400 rpm
